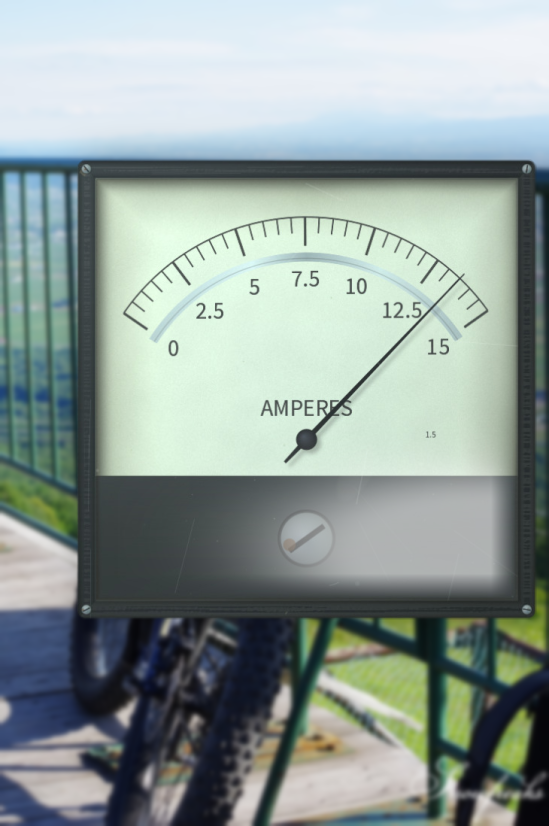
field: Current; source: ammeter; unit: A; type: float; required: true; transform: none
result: 13.5 A
